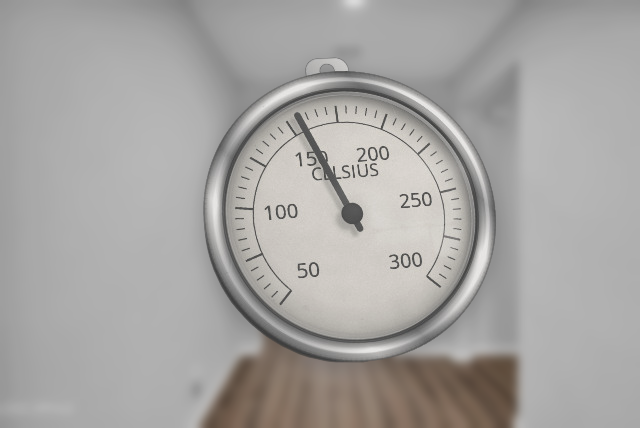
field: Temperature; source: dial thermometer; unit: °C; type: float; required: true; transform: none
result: 155 °C
